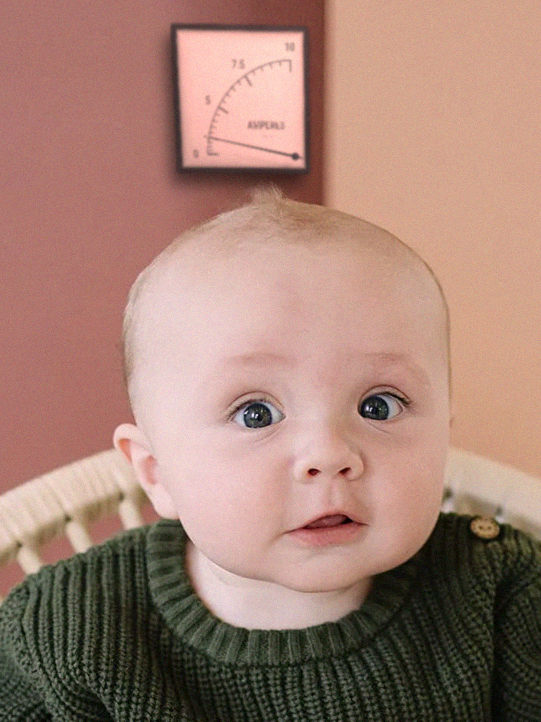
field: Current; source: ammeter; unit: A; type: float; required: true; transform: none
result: 2.5 A
